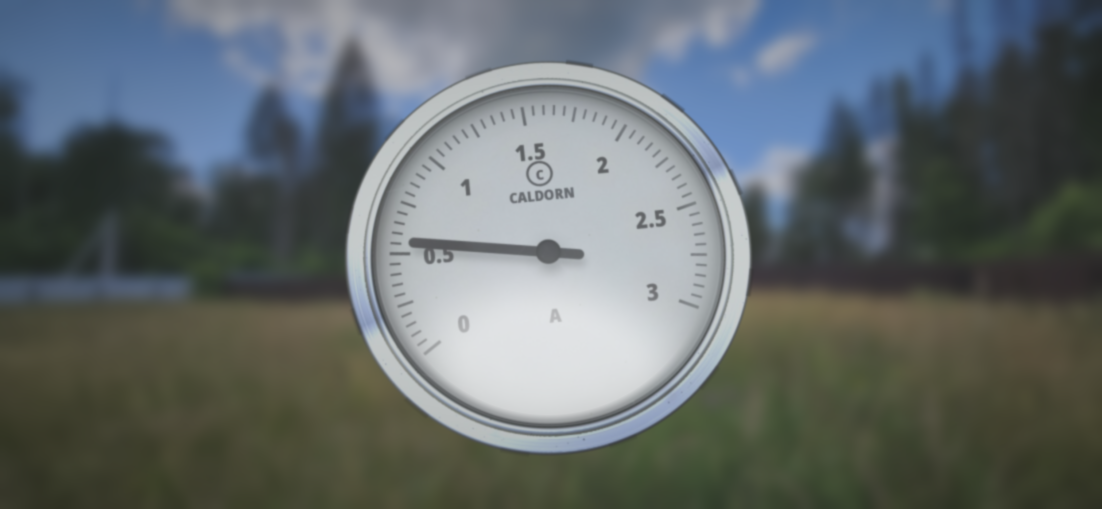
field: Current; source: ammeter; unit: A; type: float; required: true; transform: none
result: 0.55 A
